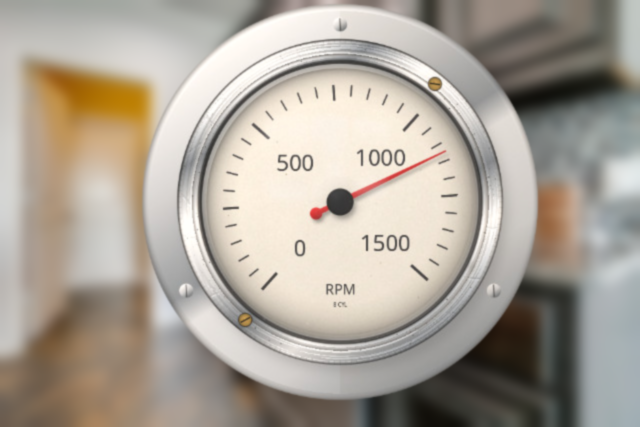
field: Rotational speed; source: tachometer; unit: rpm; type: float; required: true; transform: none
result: 1125 rpm
